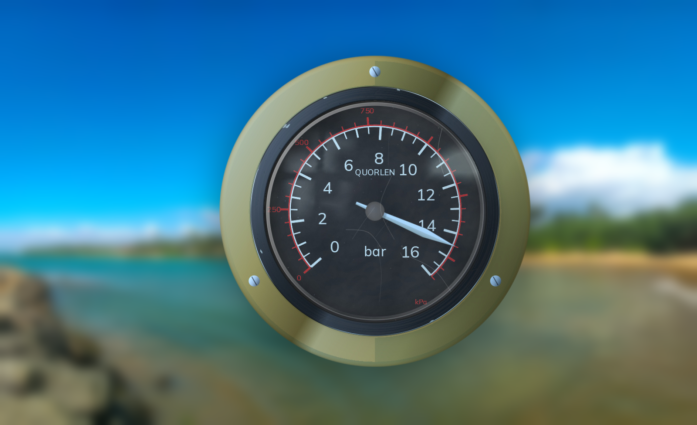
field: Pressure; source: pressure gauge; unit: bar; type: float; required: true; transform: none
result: 14.5 bar
